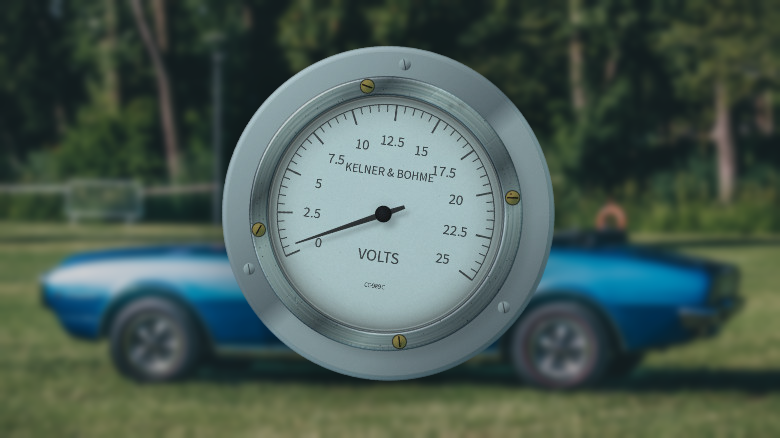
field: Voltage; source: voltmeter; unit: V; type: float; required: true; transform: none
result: 0.5 V
